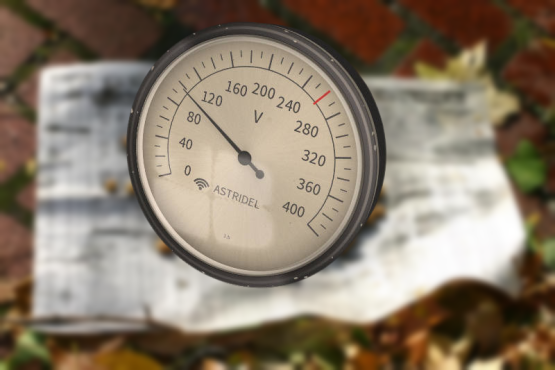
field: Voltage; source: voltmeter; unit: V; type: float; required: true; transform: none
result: 100 V
